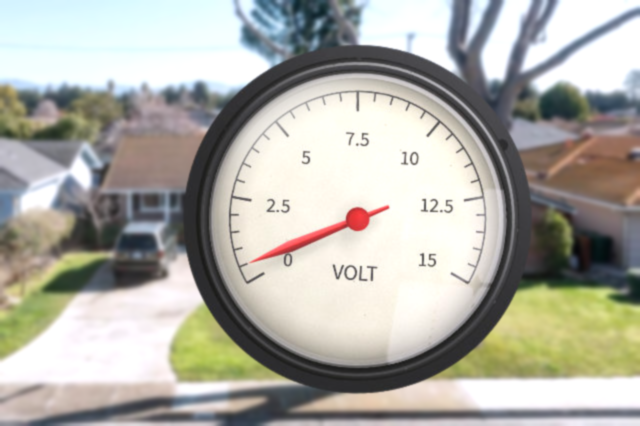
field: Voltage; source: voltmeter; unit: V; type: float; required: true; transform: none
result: 0.5 V
